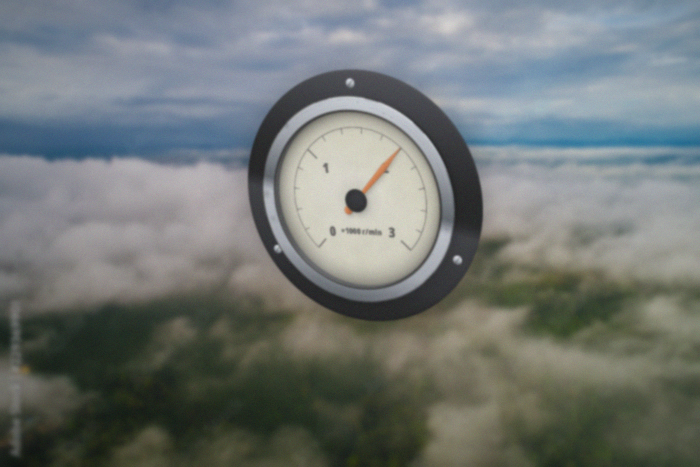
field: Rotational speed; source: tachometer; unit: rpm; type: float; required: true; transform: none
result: 2000 rpm
